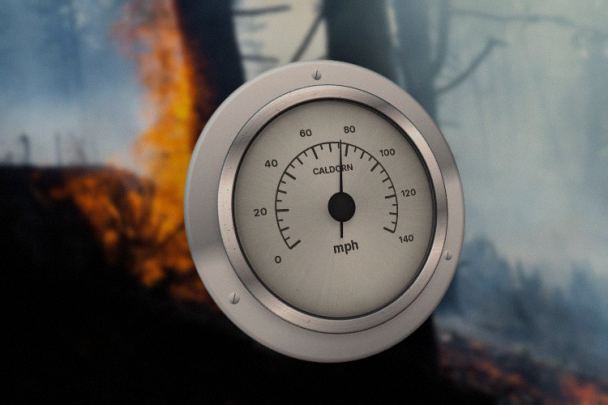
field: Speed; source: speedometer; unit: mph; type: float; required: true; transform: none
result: 75 mph
